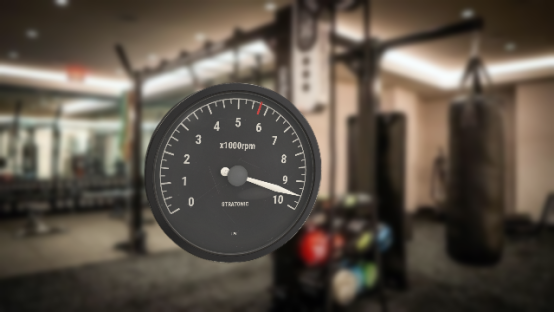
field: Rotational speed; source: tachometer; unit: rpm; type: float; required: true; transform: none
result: 9500 rpm
